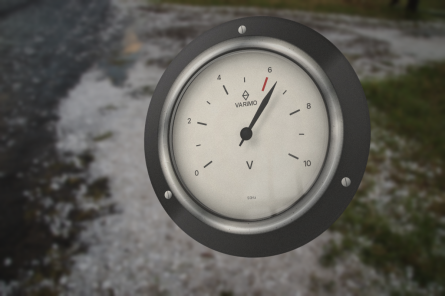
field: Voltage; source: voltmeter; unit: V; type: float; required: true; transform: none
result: 6.5 V
